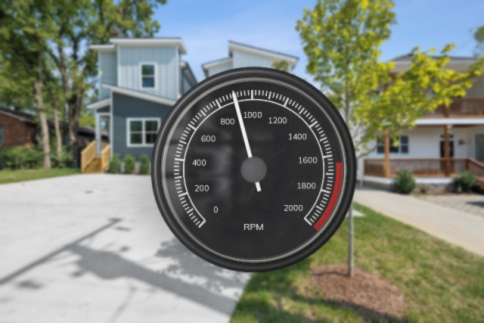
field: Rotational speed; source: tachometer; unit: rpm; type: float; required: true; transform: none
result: 900 rpm
